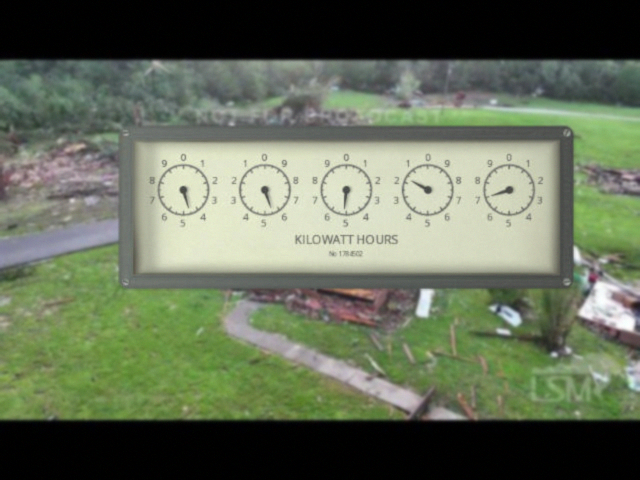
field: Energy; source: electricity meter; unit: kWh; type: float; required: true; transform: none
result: 45517 kWh
